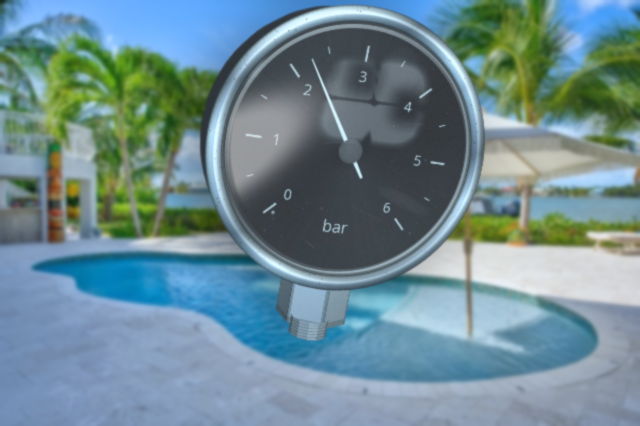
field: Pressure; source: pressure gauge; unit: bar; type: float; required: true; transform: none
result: 2.25 bar
